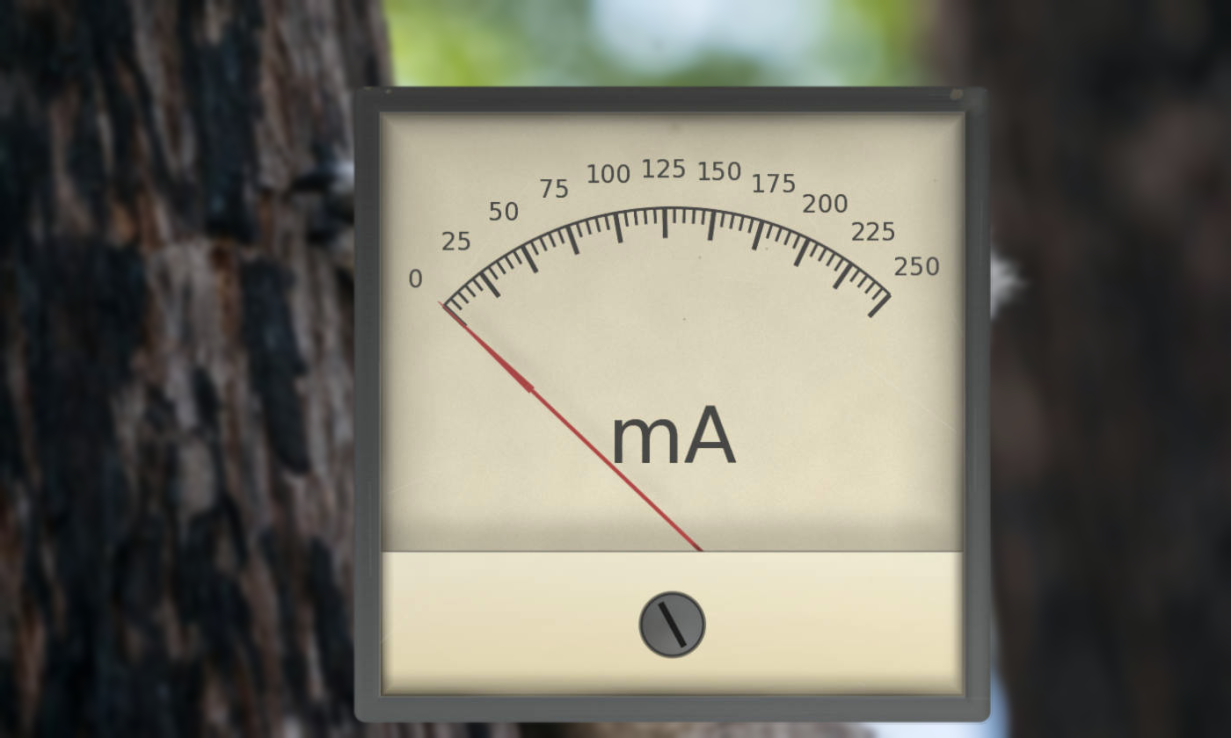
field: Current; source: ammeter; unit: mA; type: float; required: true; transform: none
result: 0 mA
